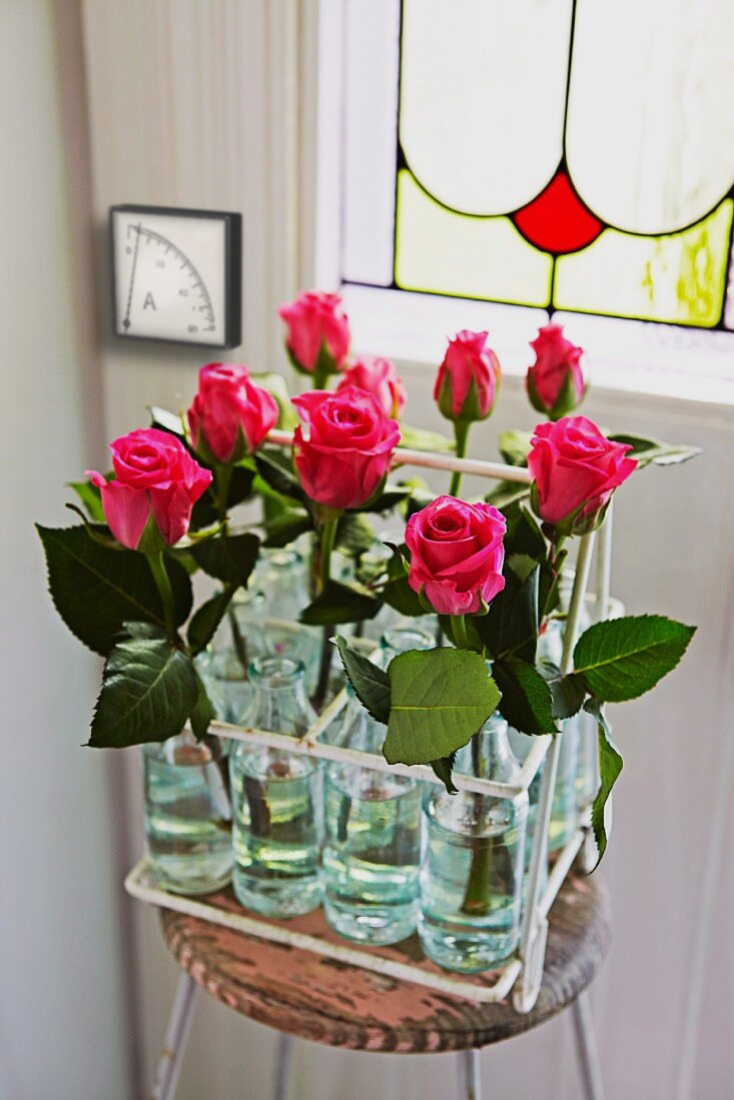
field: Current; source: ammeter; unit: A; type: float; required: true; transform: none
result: 5 A
